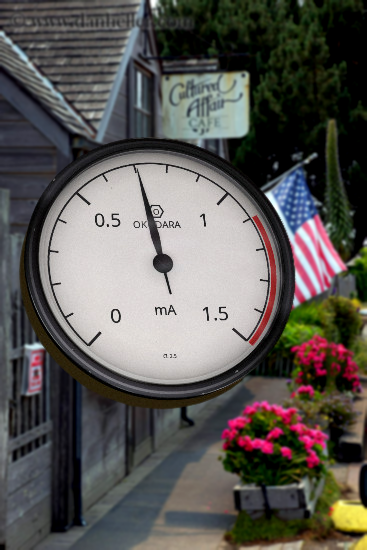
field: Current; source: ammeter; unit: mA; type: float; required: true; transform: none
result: 0.7 mA
